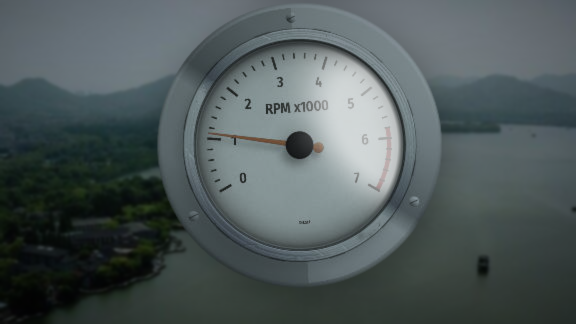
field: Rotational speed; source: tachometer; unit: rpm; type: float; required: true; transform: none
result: 1100 rpm
